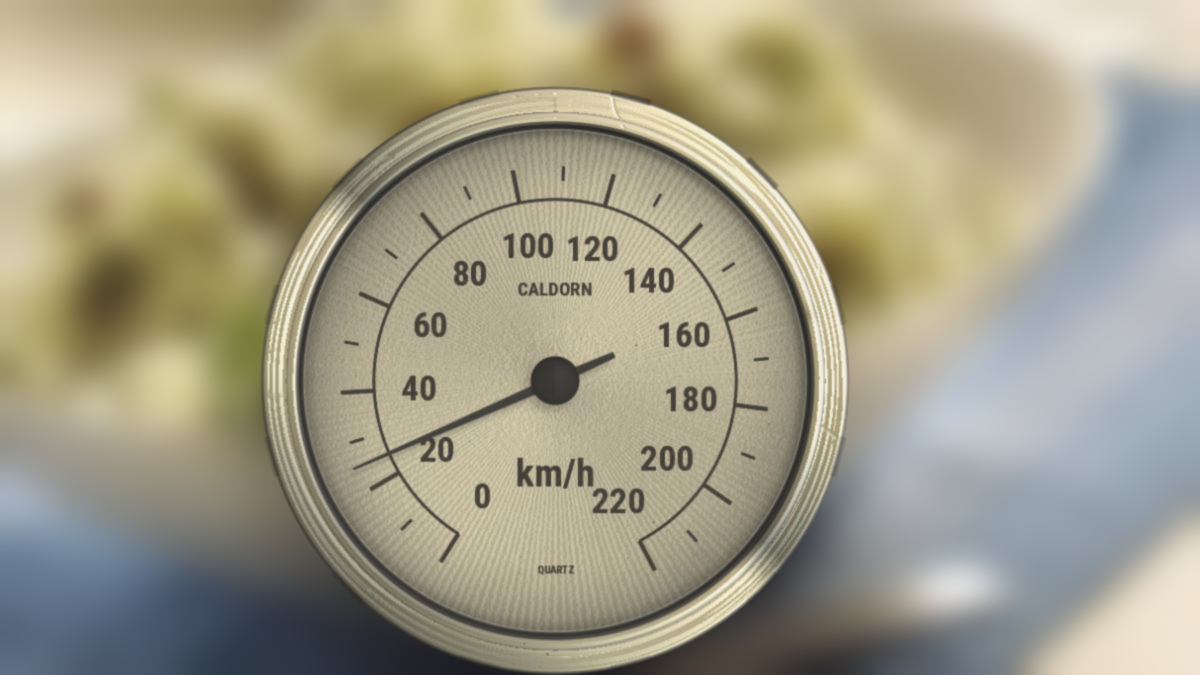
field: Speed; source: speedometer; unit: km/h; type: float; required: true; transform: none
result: 25 km/h
